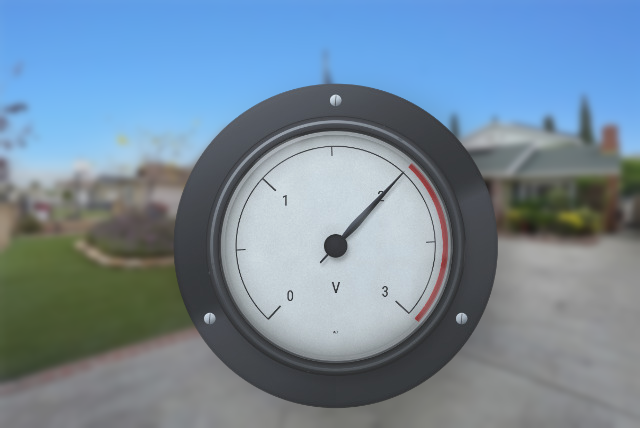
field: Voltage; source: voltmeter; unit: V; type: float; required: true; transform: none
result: 2 V
